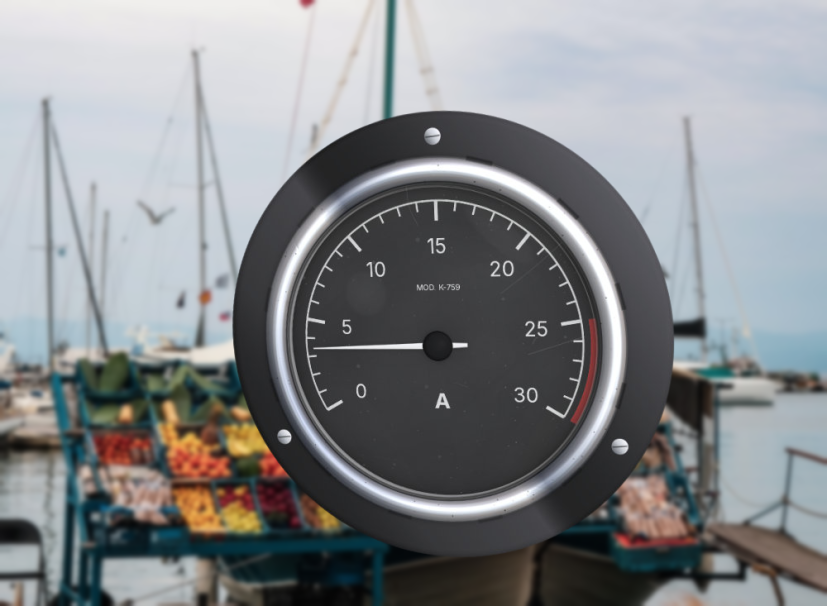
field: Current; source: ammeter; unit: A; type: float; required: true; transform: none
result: 3.5 A
